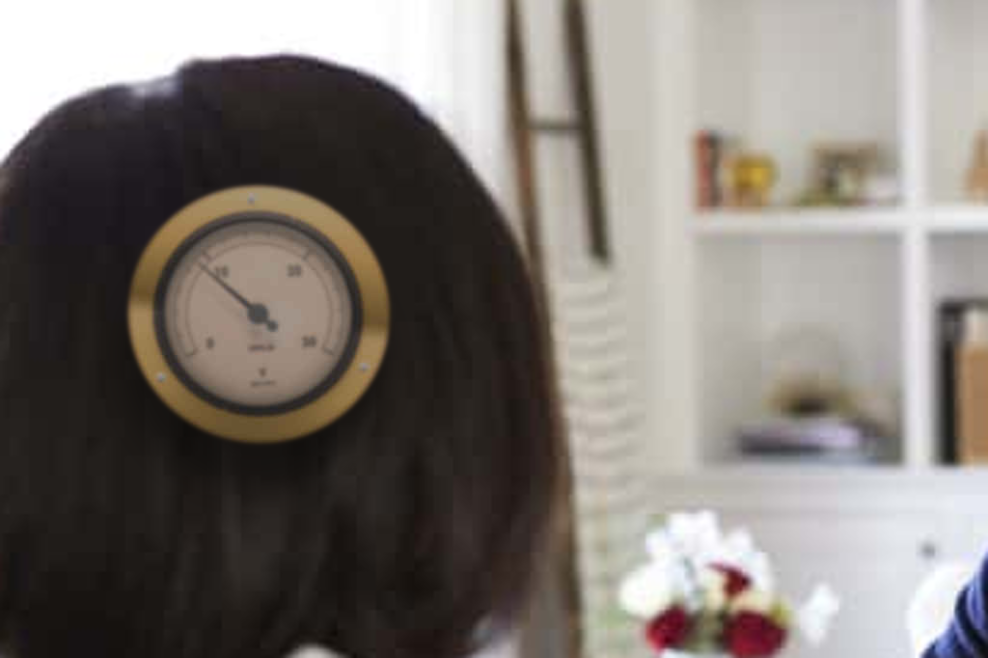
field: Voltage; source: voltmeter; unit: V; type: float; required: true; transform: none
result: 9 V
